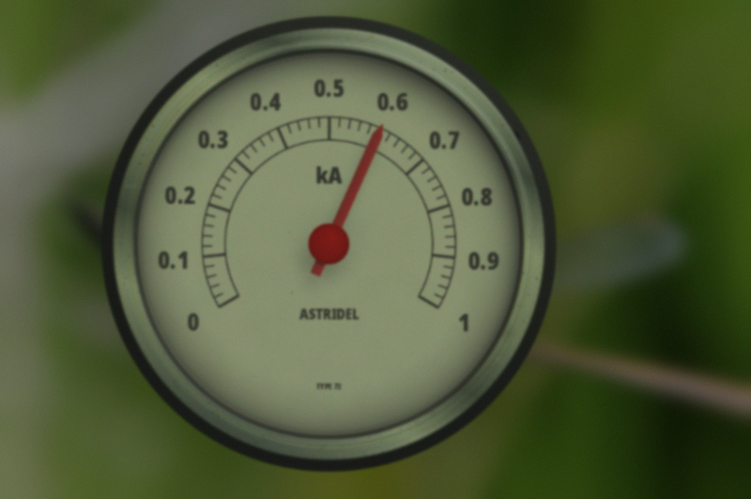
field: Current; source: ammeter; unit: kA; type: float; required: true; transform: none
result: 0.6 kA
